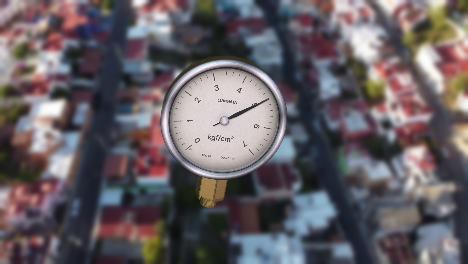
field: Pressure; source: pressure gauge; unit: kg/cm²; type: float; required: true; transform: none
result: 5 kg/cm²
